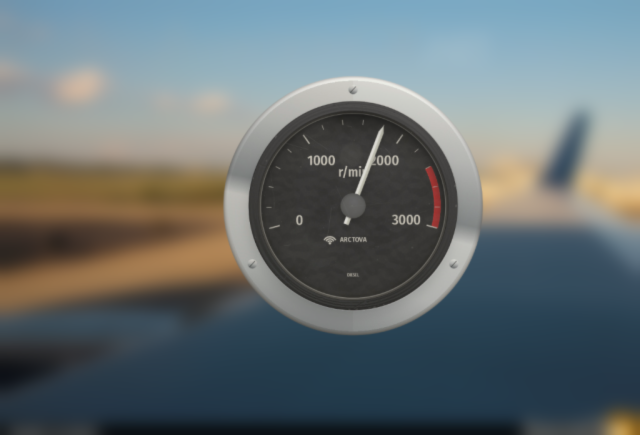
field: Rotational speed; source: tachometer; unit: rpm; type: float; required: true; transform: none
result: 1800 rpm
